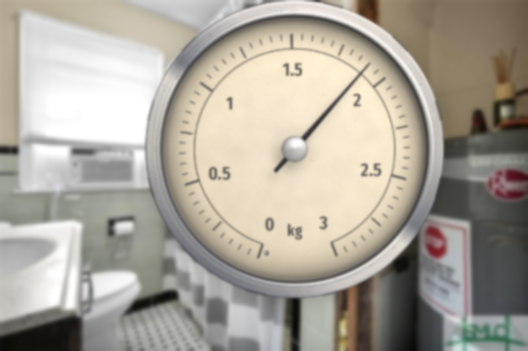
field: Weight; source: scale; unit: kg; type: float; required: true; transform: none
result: 1.9 kg
